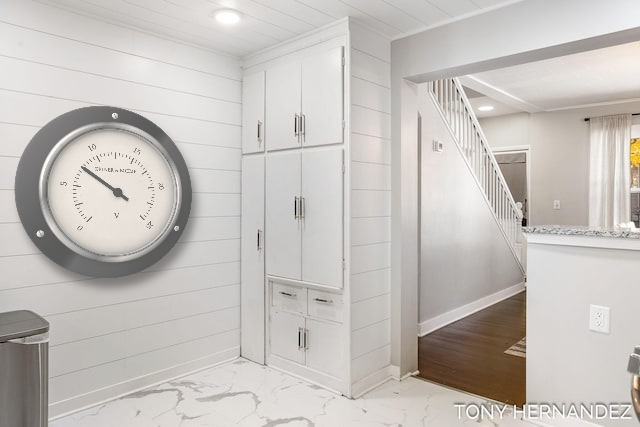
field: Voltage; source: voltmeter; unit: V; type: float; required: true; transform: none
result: 7.5 V
